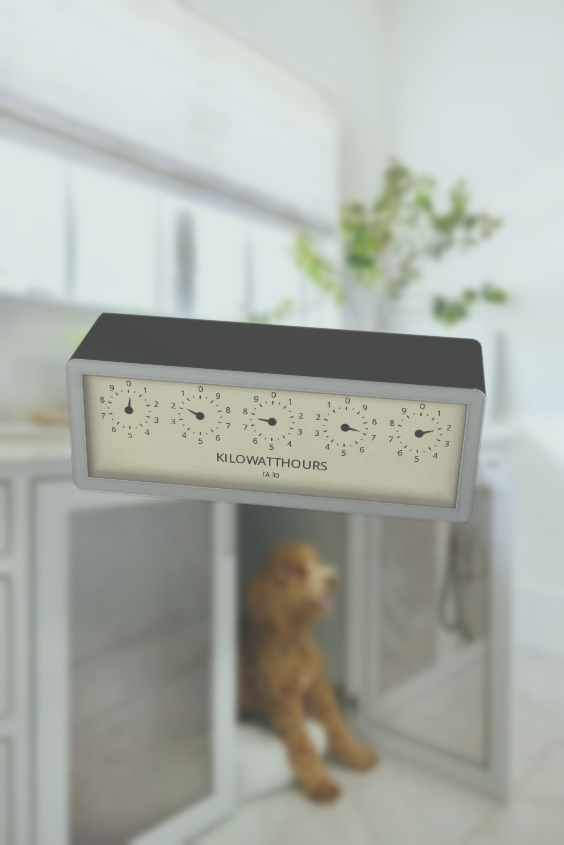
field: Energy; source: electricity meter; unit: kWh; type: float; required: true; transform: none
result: 1772 kWh
